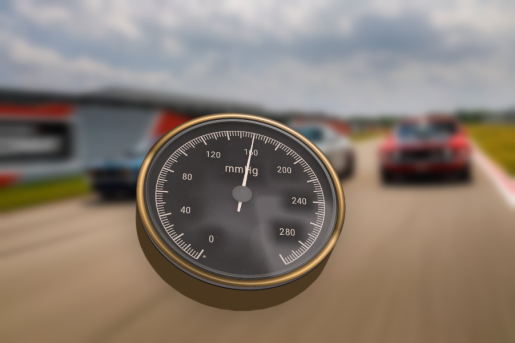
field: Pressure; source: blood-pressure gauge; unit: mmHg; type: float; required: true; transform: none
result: 160 mmHg
